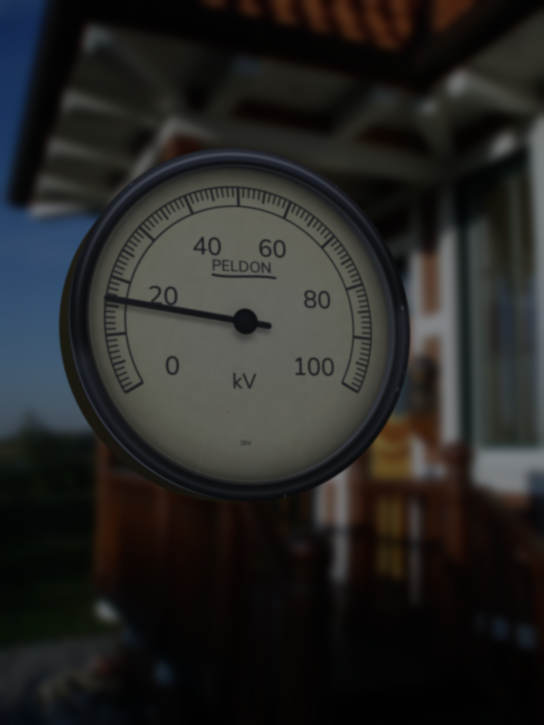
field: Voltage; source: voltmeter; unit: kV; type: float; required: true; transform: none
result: 16 kV
